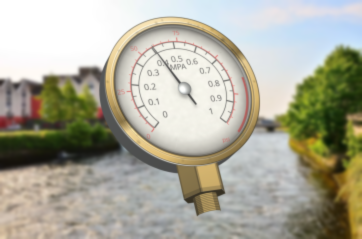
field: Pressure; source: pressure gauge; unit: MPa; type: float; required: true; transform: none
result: 0.4 MPa
